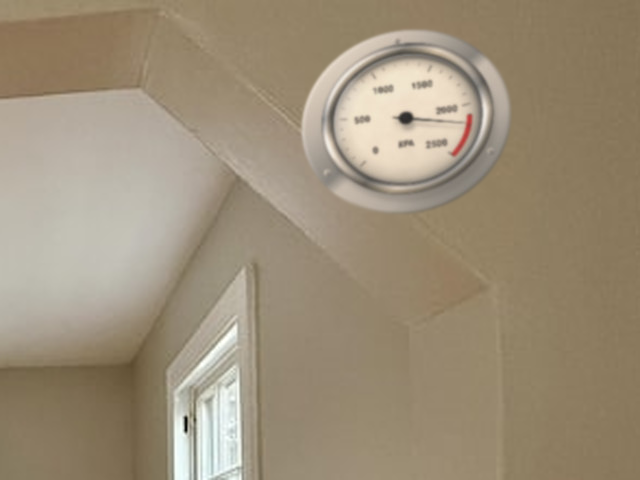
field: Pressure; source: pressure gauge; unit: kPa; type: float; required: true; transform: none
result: 2200 kPa
